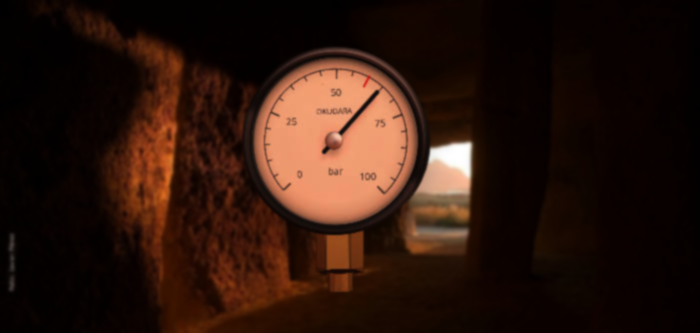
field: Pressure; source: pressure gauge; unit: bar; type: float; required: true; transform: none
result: 65 bar
